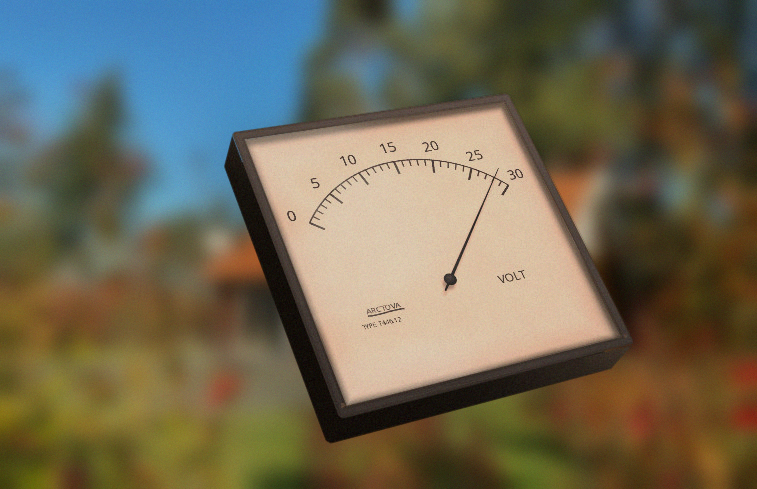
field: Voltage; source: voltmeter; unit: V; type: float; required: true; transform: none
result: 28 V
